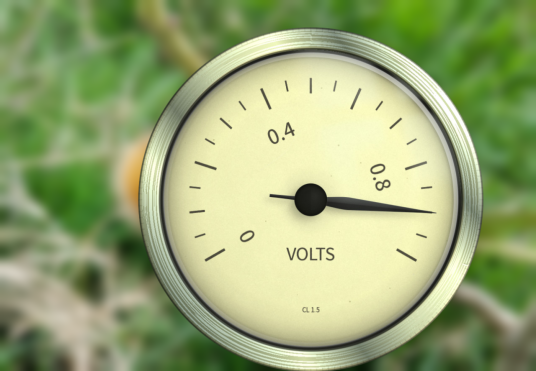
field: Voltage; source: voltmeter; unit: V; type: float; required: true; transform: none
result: 0.9 V
